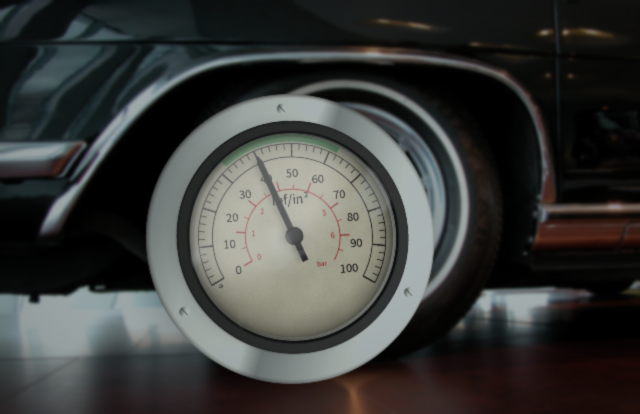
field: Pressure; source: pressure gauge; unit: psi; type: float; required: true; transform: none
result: 40 psi
